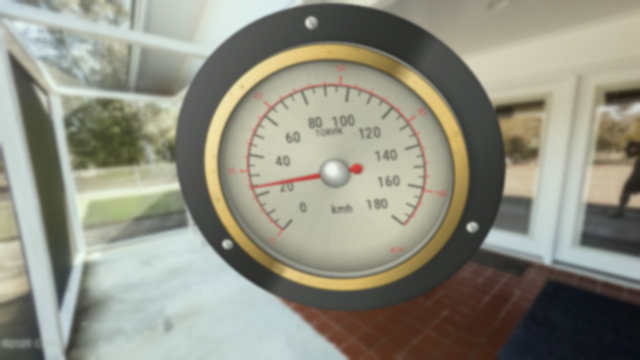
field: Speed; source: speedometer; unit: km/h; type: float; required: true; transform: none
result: 25 km/h
